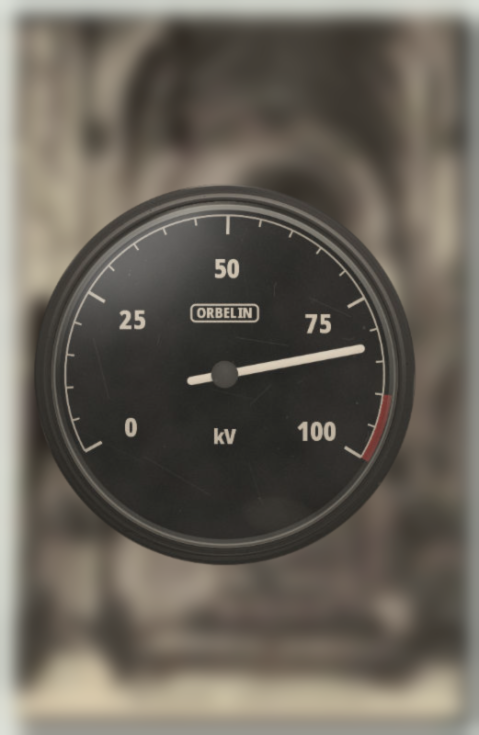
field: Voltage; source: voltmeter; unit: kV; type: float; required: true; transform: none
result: 82.5 kV
